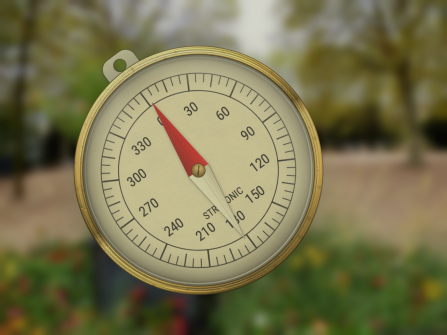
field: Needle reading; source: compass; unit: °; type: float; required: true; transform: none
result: 2.5 °
